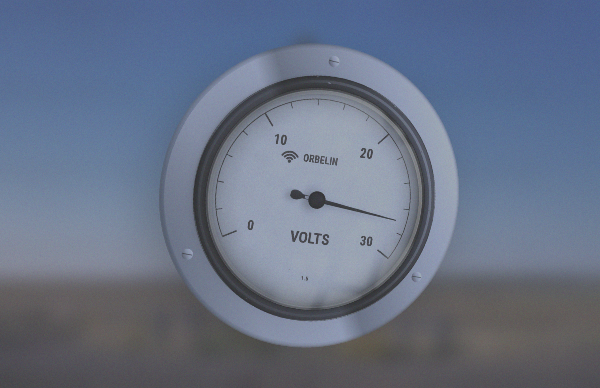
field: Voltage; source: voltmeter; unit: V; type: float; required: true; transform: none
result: 27 V
